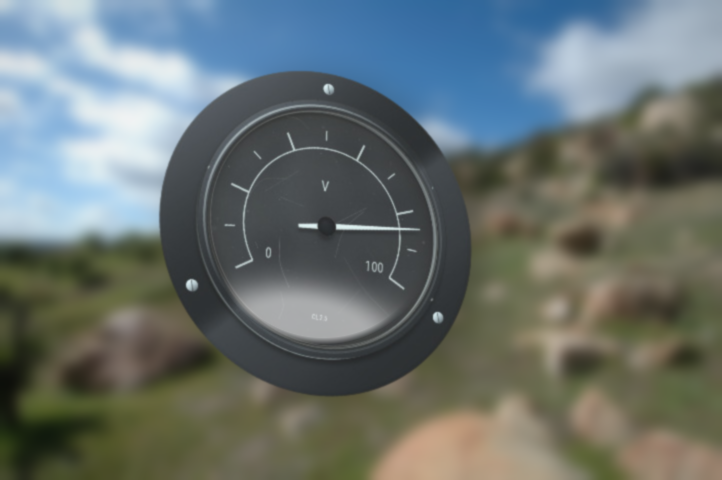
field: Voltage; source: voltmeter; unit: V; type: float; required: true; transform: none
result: 85 V
